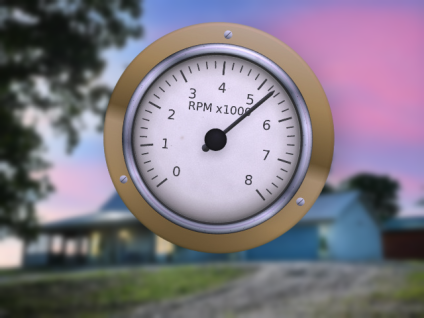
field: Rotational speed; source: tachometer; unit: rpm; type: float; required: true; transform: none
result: 5300 rpm
